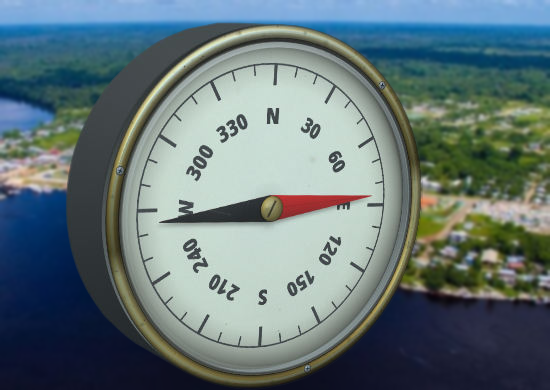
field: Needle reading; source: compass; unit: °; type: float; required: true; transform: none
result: 85 °
